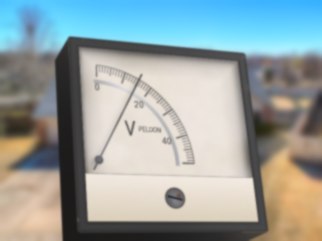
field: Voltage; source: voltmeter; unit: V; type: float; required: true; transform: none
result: 15 V
